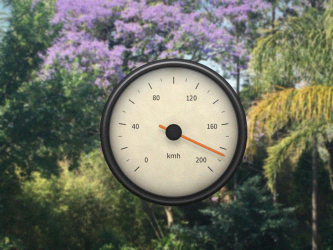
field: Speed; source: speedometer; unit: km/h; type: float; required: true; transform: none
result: 185 km/h
